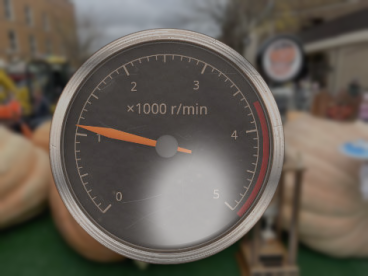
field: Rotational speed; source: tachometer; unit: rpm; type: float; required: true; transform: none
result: 1100 rpm
